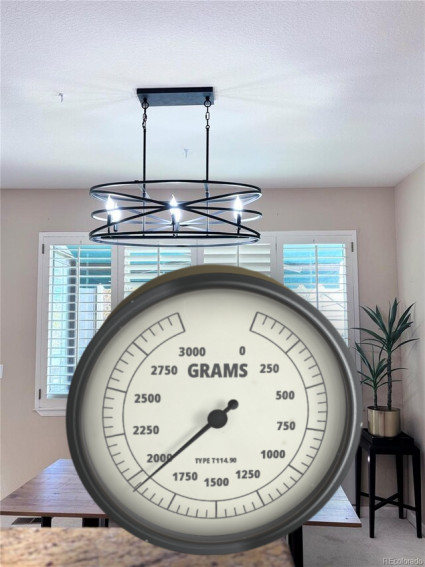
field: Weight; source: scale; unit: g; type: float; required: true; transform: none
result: 1950 g
